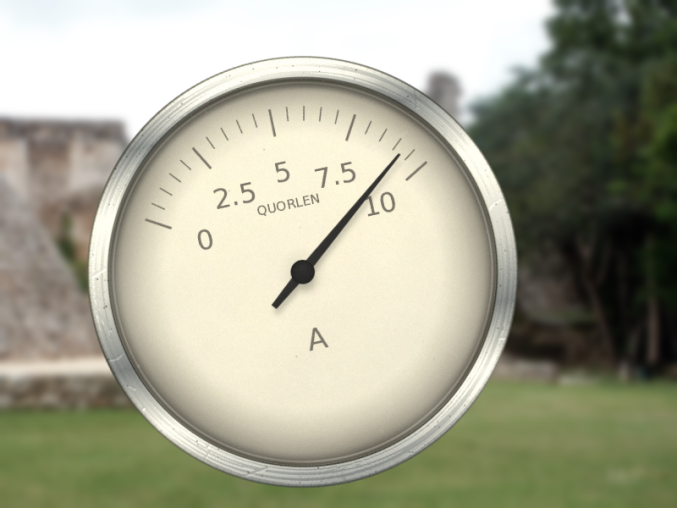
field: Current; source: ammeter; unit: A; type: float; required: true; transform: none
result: 9.25 A
